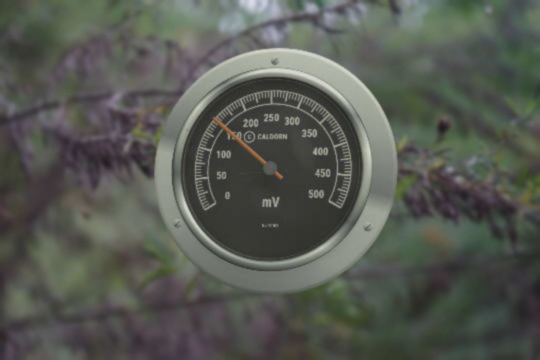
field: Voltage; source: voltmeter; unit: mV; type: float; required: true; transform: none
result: 150 mV
